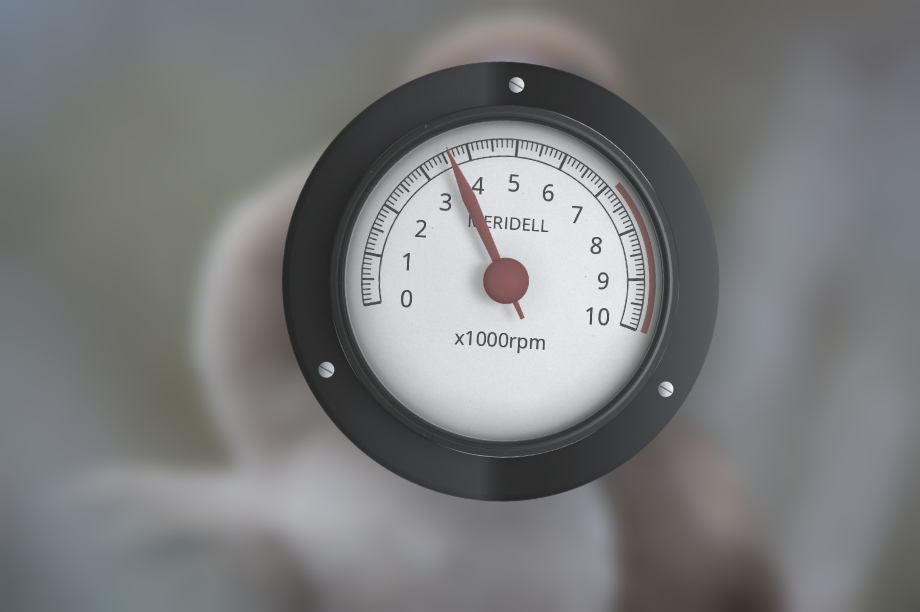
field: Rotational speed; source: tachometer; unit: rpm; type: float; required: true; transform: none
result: 3600 rpm
